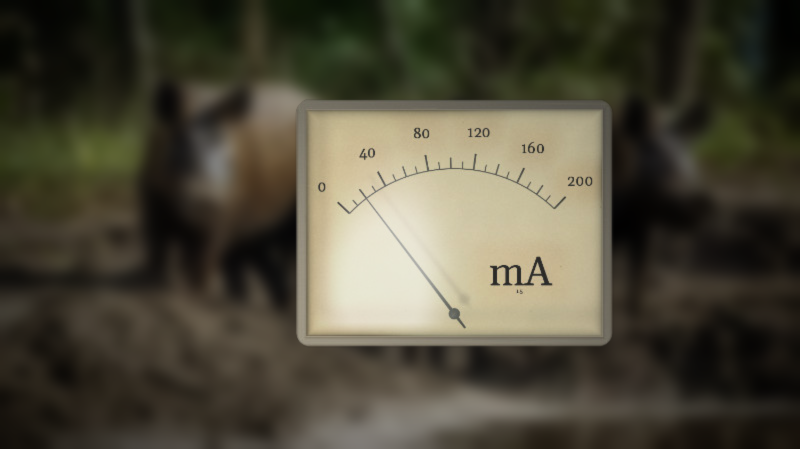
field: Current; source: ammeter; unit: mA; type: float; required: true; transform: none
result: 20 mA
